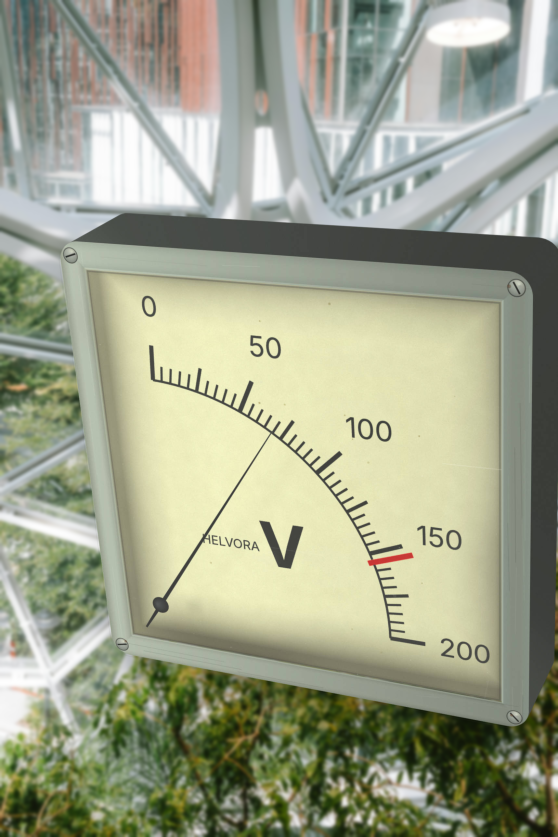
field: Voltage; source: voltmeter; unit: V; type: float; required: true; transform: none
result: 70 V
